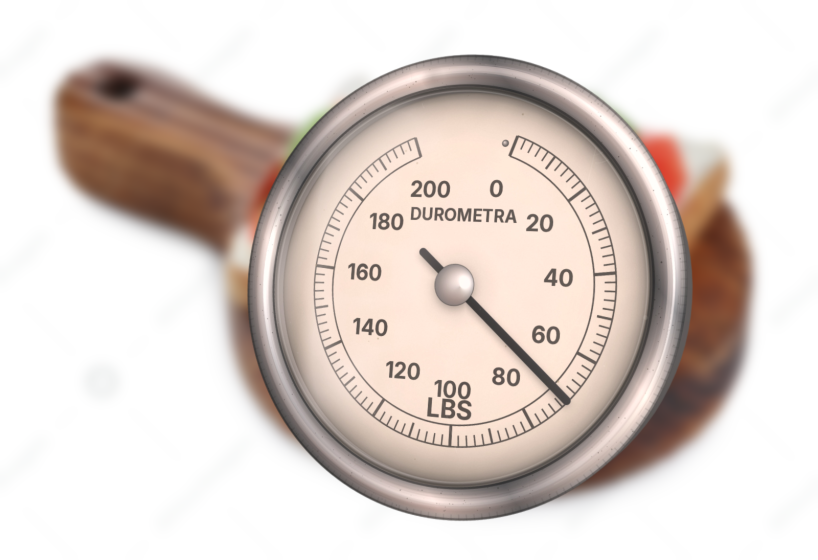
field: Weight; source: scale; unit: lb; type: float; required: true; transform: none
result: 70 lb
